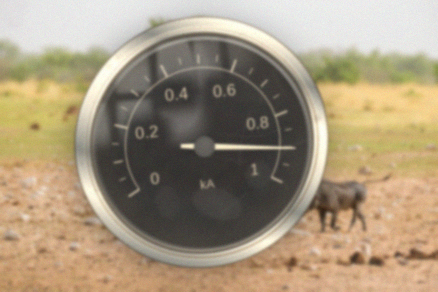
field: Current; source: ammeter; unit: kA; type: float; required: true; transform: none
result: 0.9 kA
